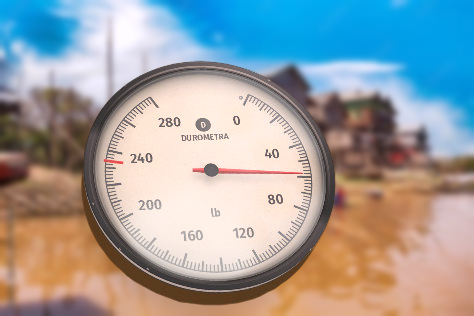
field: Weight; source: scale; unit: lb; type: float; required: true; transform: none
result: 60 lb
